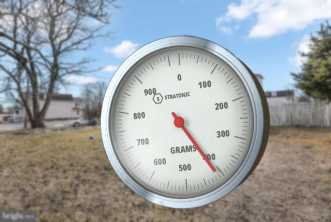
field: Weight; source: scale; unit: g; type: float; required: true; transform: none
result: 410 g
